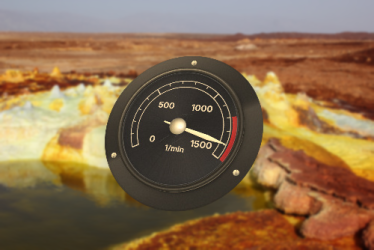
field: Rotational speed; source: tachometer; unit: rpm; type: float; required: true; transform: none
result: 1400 rpm
